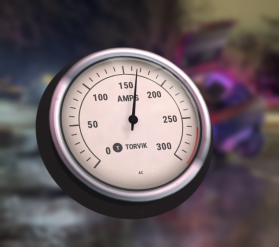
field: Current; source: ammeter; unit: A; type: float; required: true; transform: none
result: 165 A
